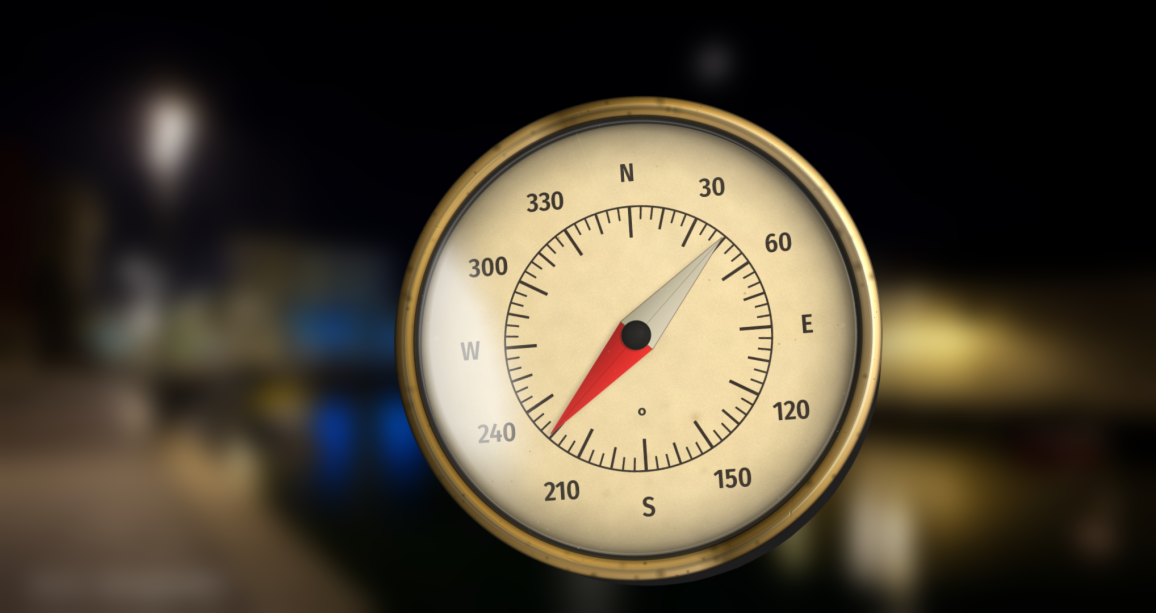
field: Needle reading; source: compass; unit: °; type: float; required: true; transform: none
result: 225 °
